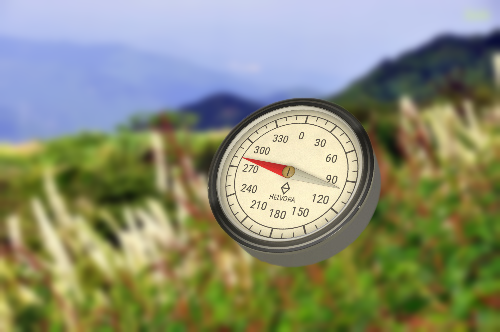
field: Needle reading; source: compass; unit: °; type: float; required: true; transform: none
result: 280 °
